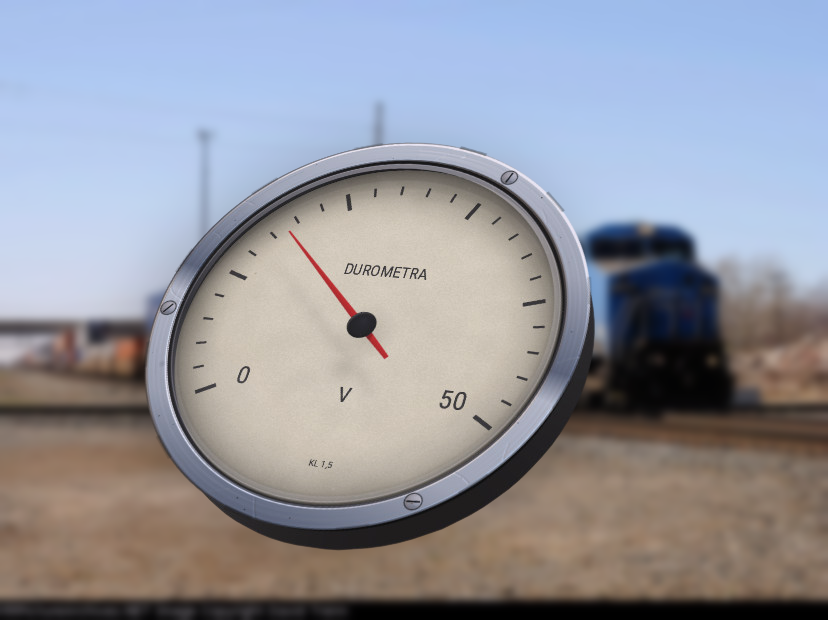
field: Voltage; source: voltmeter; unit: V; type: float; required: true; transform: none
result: 15 V
